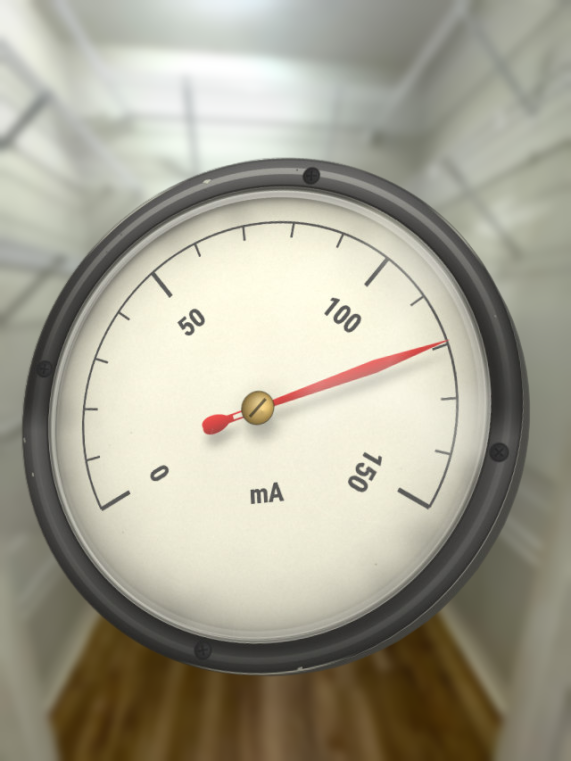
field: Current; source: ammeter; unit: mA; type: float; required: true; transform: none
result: 120 mA
